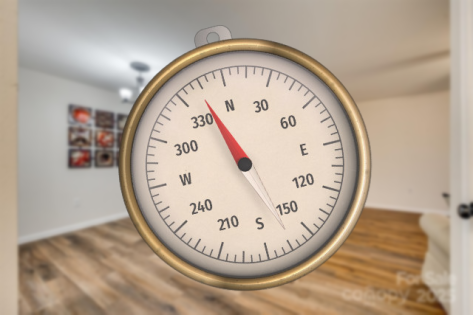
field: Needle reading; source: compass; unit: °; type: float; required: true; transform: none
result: 342.5 °
